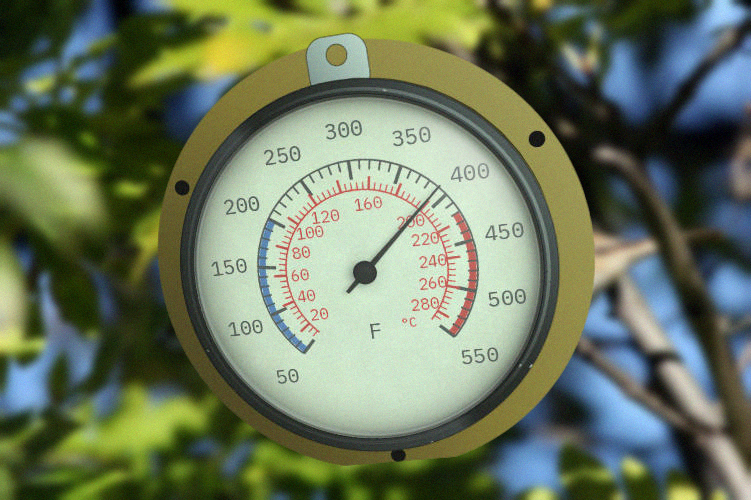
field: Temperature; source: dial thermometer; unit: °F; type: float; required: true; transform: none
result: 390 °F
